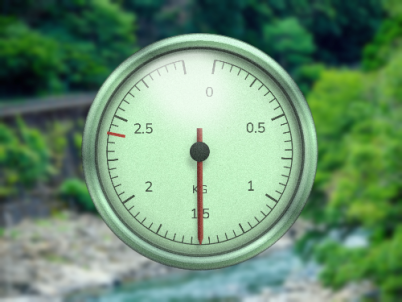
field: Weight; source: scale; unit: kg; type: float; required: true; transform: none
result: 1.5 kg
